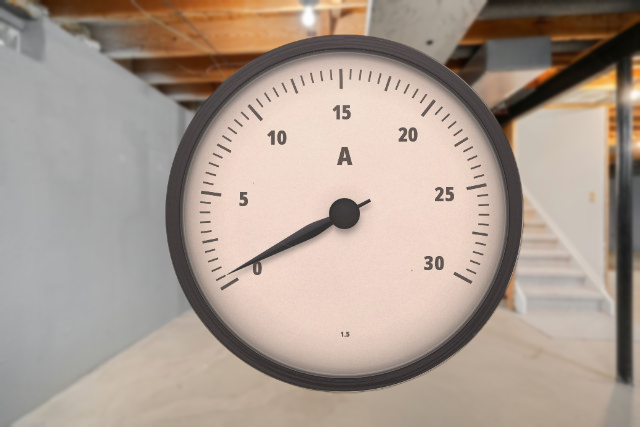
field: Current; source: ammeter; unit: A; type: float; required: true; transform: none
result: 0.5 A
